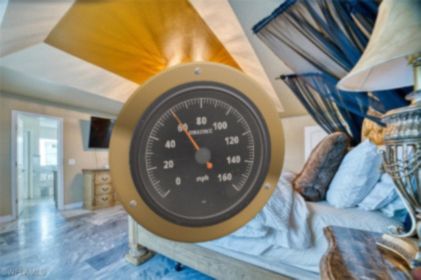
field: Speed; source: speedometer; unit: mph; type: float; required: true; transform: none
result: 60 mph
